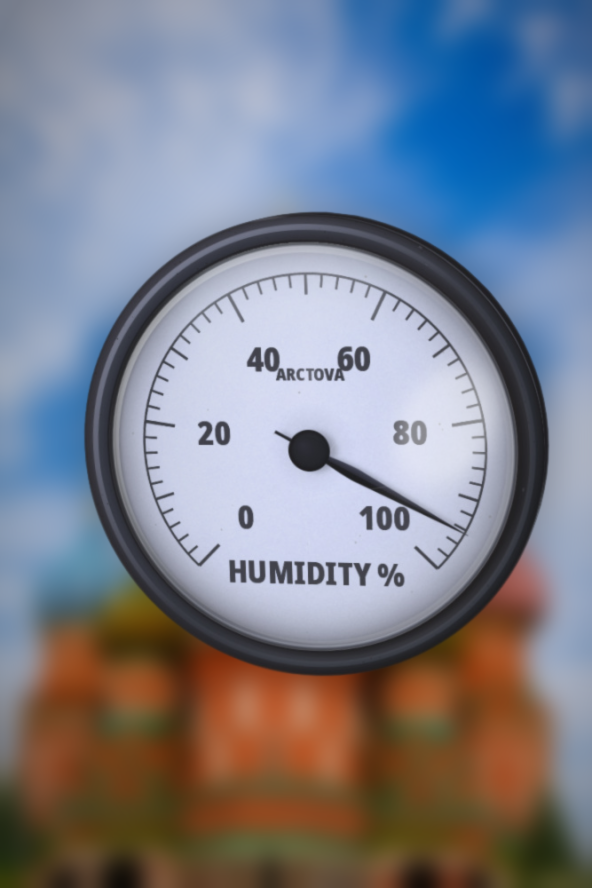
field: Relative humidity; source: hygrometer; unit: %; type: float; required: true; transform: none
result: 94 %
